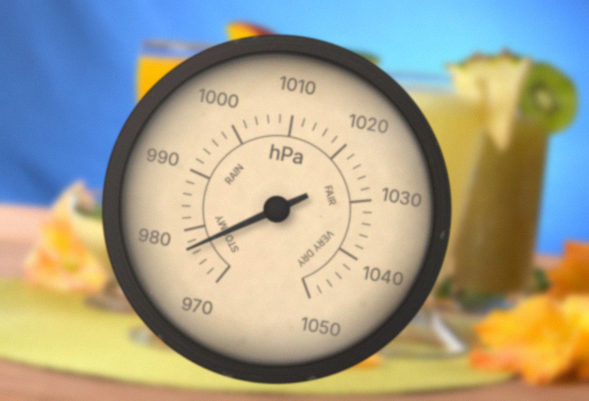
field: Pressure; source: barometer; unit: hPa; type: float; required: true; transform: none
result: 977 hPa
